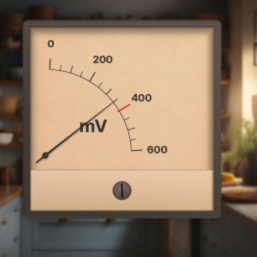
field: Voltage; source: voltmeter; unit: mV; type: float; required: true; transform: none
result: 350 mV
